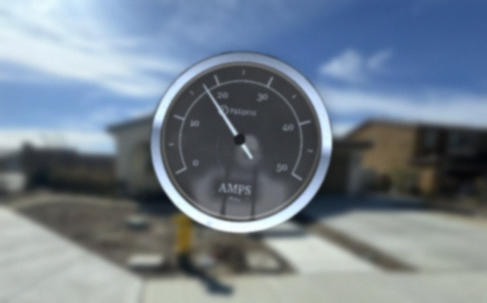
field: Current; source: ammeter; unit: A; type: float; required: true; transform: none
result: 17.5 A
